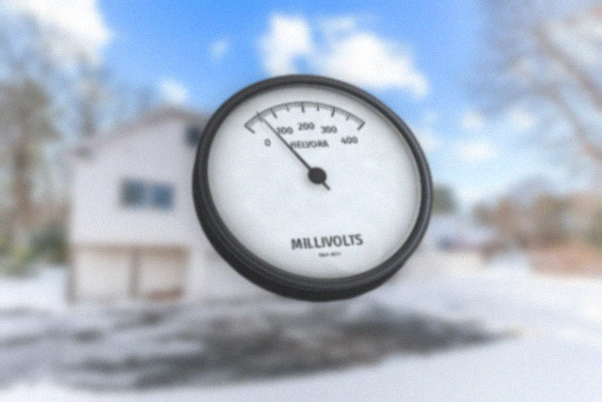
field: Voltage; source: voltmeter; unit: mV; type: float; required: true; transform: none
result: 50 mV
